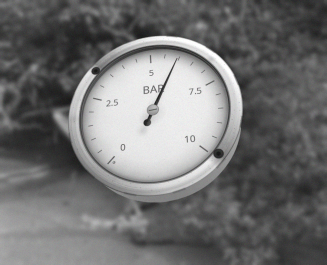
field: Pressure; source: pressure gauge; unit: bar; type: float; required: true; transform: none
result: 6 bar
